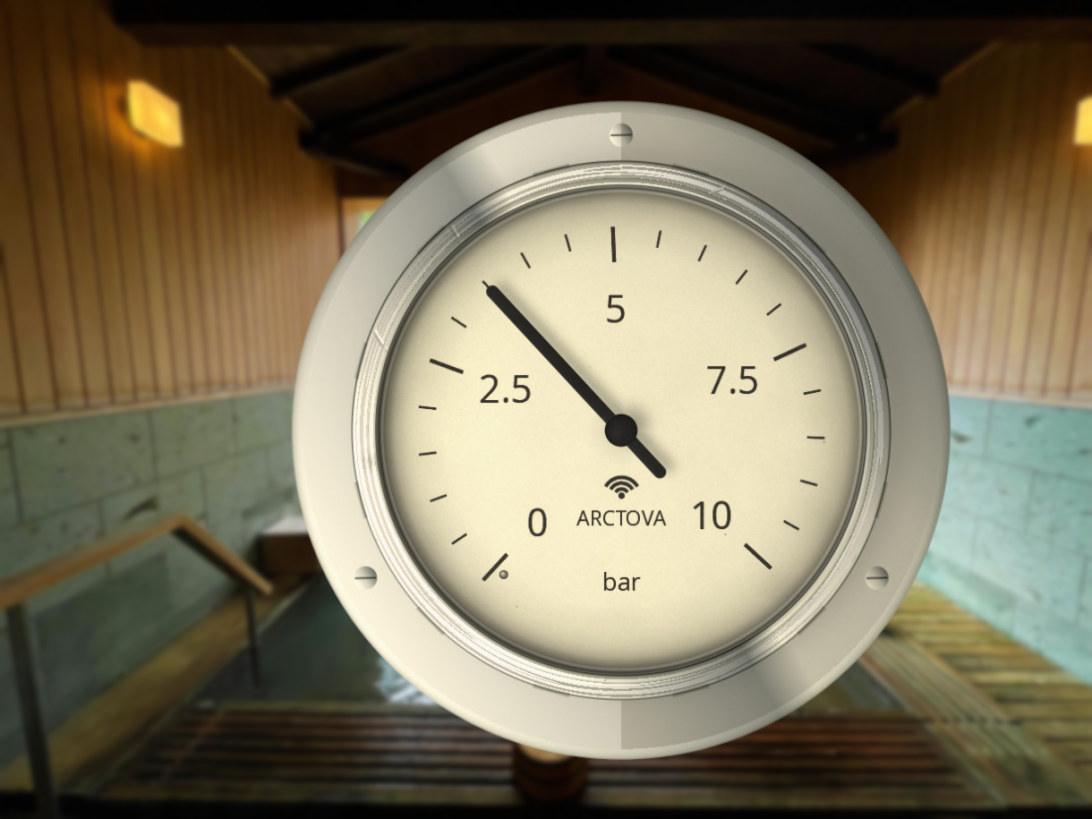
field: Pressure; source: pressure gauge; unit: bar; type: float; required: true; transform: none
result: 3.5 bar
